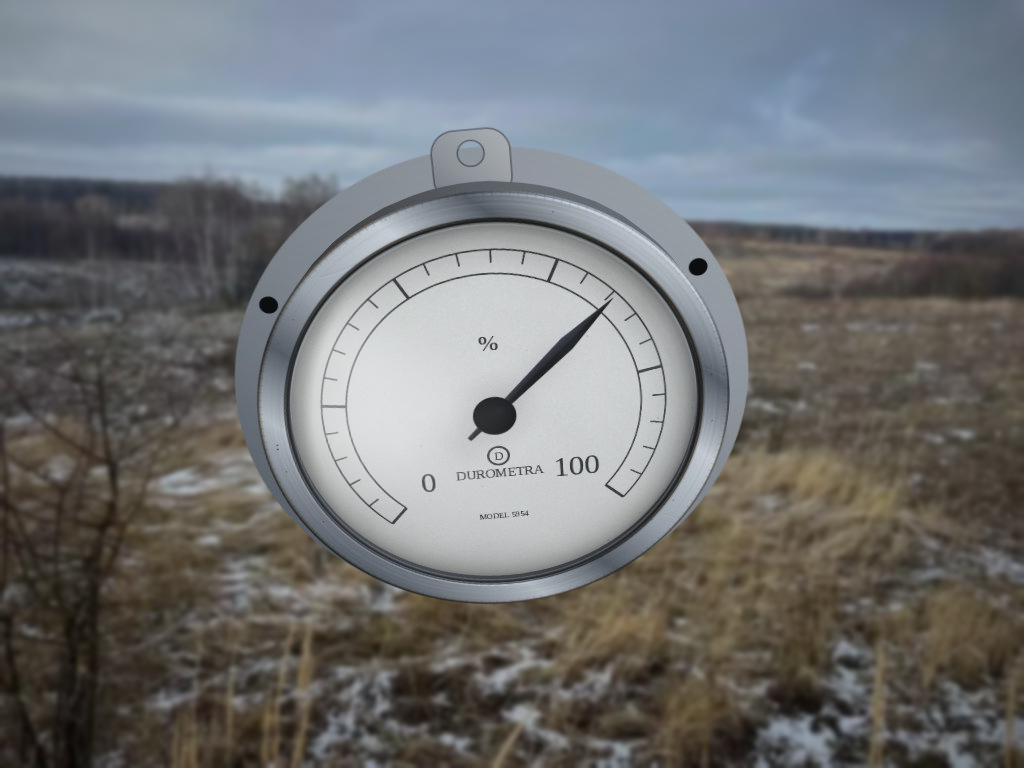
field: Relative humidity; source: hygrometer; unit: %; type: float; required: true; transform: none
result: 68 %
